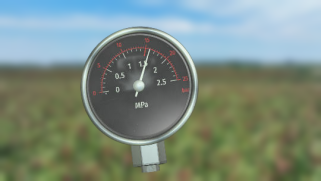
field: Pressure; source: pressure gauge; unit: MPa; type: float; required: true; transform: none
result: 1.6 MPa
